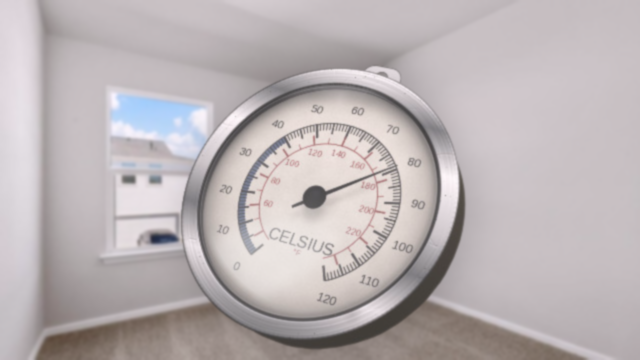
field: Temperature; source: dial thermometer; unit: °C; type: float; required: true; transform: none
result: 80 °C
